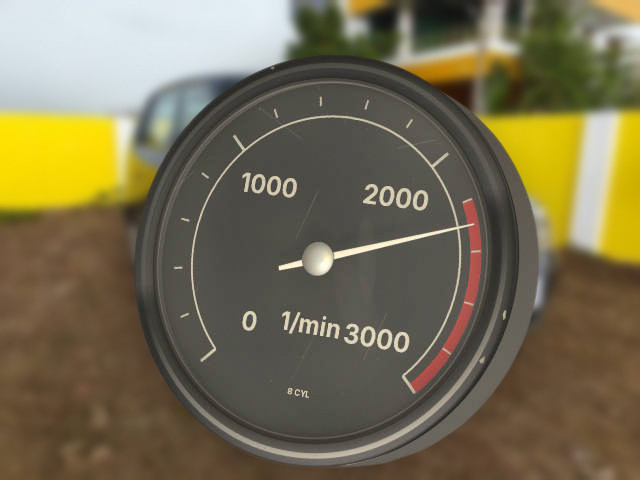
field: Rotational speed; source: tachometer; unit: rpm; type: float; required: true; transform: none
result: 2300 rpm
